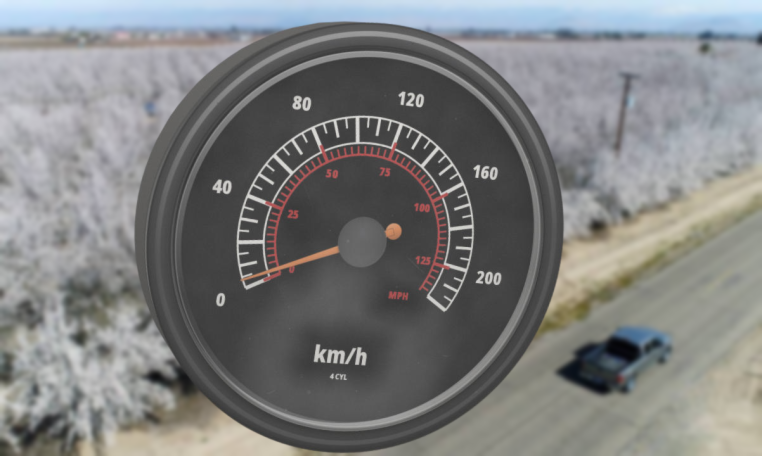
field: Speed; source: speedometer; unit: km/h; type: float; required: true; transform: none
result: 5 km/h
